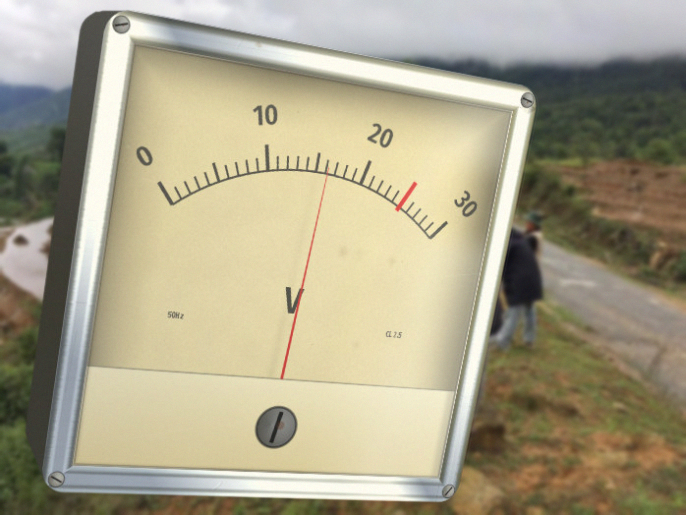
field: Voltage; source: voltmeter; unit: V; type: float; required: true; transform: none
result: 16 V
